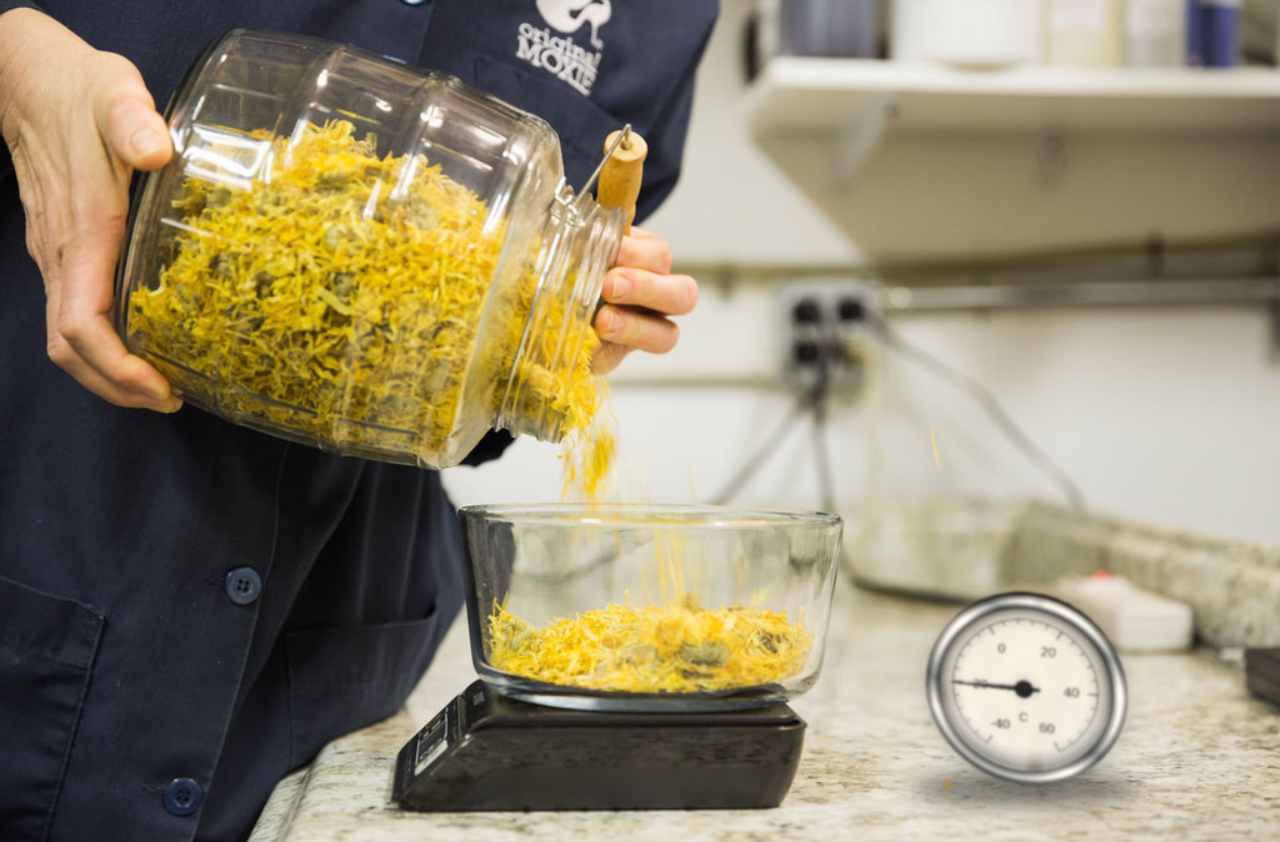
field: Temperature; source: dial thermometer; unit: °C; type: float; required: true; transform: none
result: -20 °C
